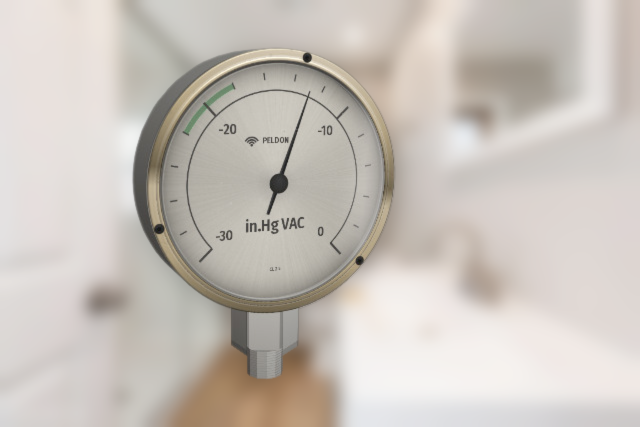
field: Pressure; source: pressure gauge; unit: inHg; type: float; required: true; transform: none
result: -13 inHg
